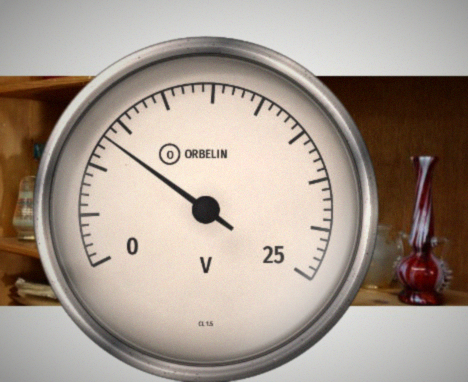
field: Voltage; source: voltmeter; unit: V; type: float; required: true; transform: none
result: 6.5 V
